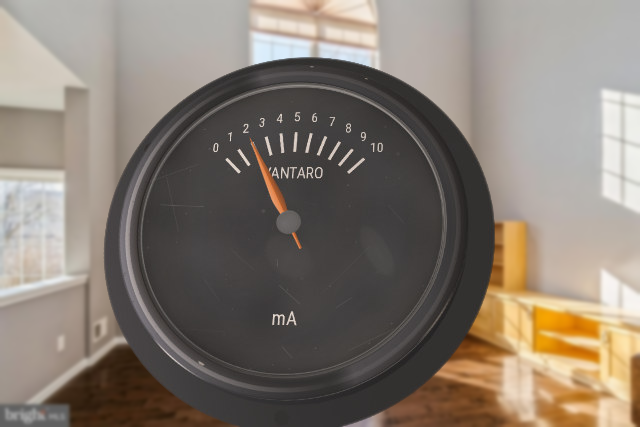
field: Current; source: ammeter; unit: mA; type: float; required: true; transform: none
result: 2 mA
